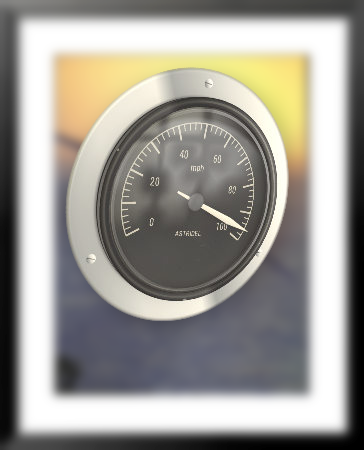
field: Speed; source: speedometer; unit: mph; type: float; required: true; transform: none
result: 96 mph
